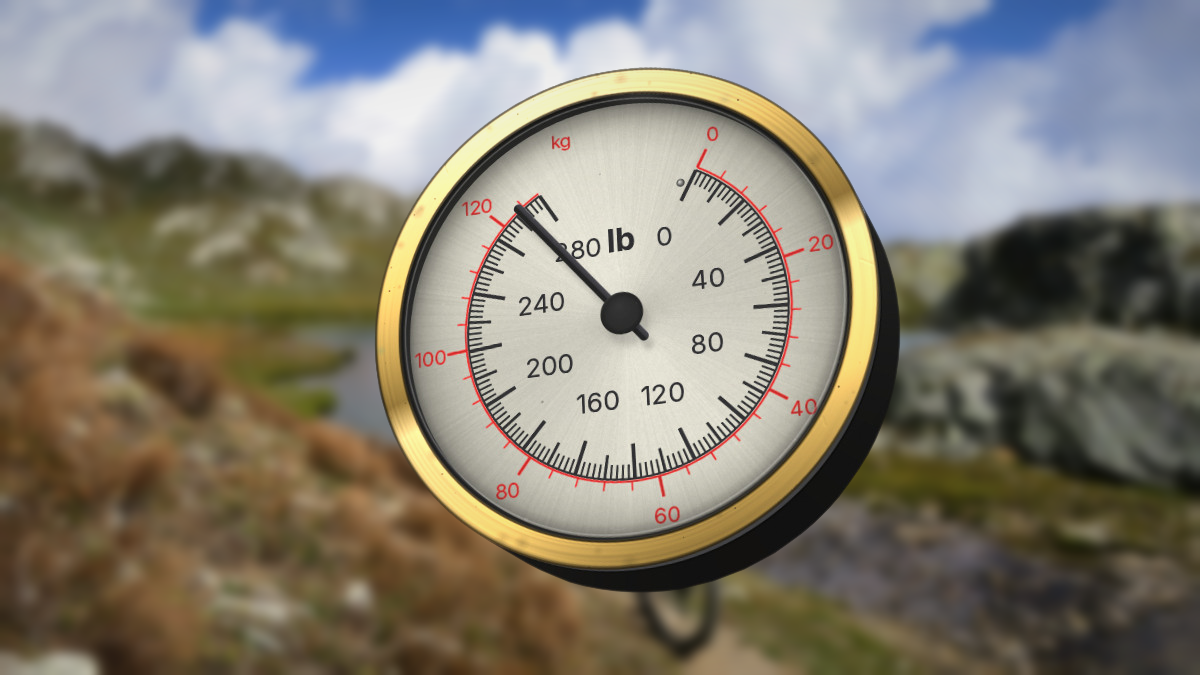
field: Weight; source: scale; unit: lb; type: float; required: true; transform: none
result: 272 lb
